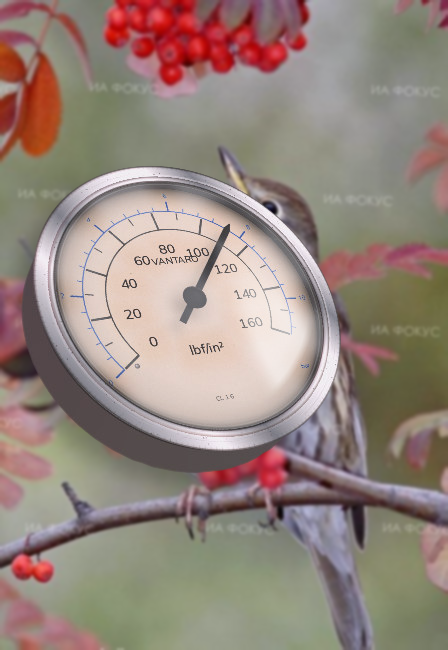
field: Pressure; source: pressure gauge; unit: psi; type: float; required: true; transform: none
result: 110 psi
